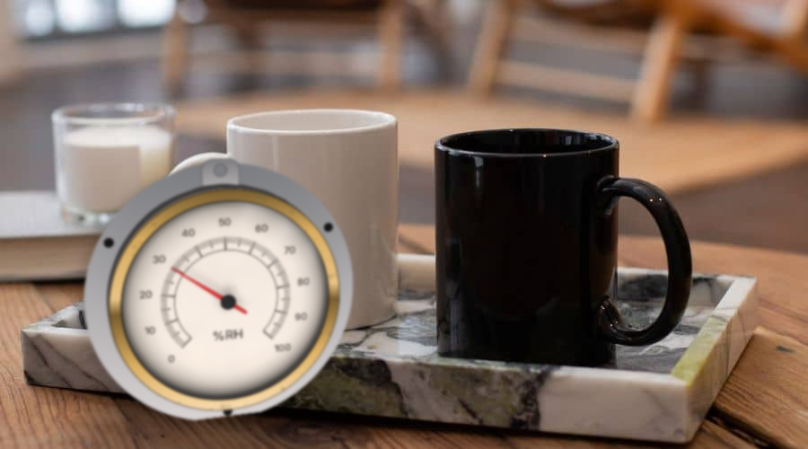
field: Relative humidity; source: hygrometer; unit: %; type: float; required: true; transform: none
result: 30 %
